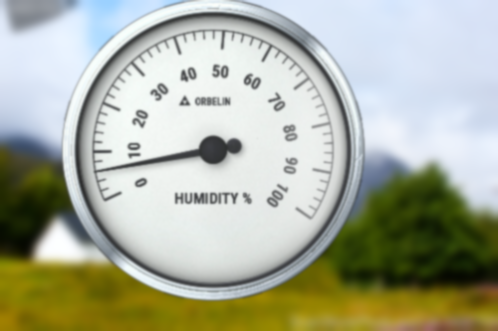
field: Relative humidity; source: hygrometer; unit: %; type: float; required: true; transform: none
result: 6 %
